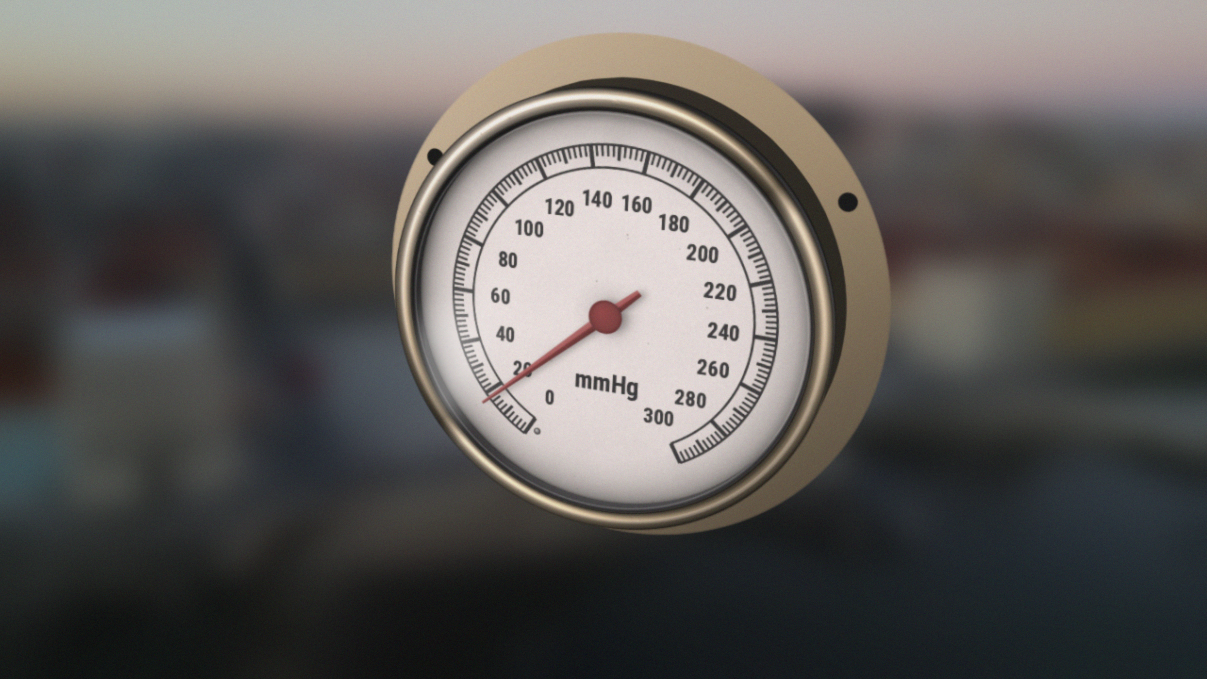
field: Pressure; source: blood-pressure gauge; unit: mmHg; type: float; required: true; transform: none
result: 18 mmHg
